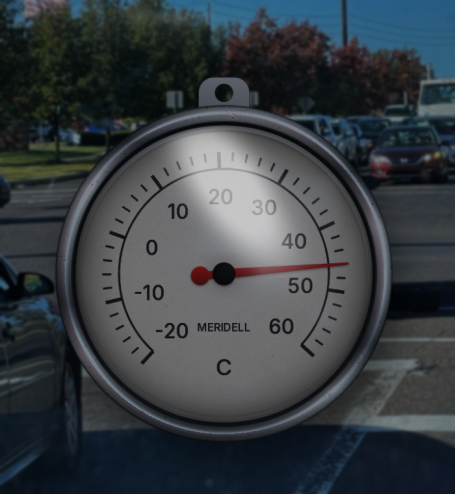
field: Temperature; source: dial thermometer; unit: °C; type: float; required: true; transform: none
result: 46 °C
